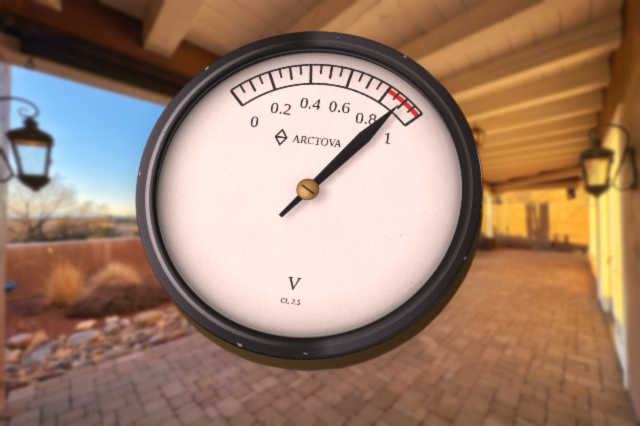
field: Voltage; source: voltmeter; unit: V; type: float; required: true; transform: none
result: 0.9 V
